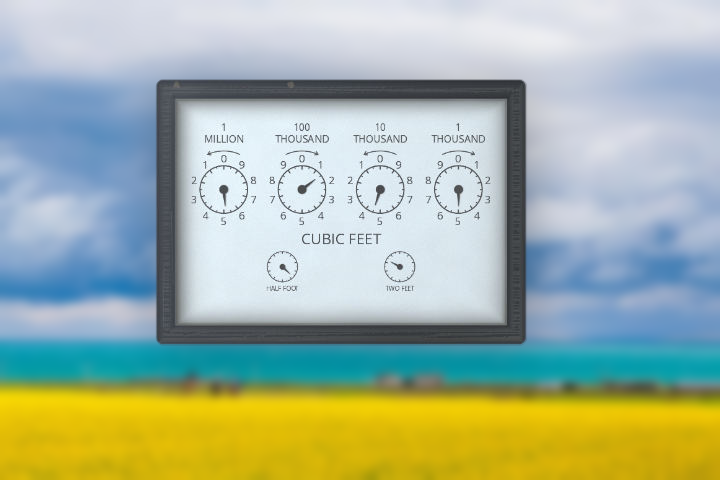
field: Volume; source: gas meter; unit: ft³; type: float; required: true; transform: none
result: 514500 ft³
